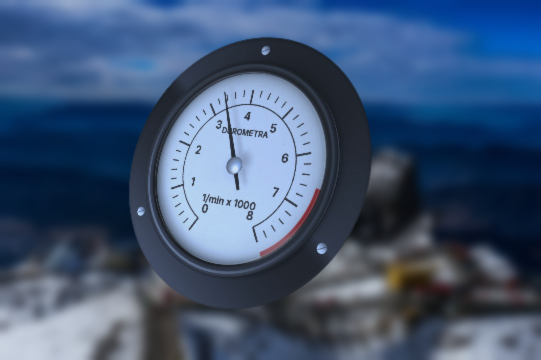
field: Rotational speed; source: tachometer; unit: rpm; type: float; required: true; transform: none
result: 3400 rpm
